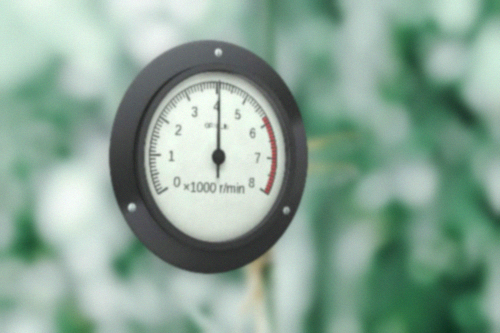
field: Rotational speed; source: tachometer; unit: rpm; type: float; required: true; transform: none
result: 4000 rpm
